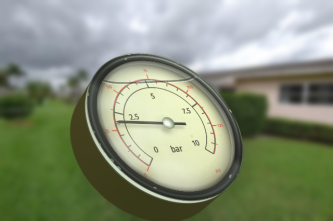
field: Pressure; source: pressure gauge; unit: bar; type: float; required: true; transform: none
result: 2 bar
